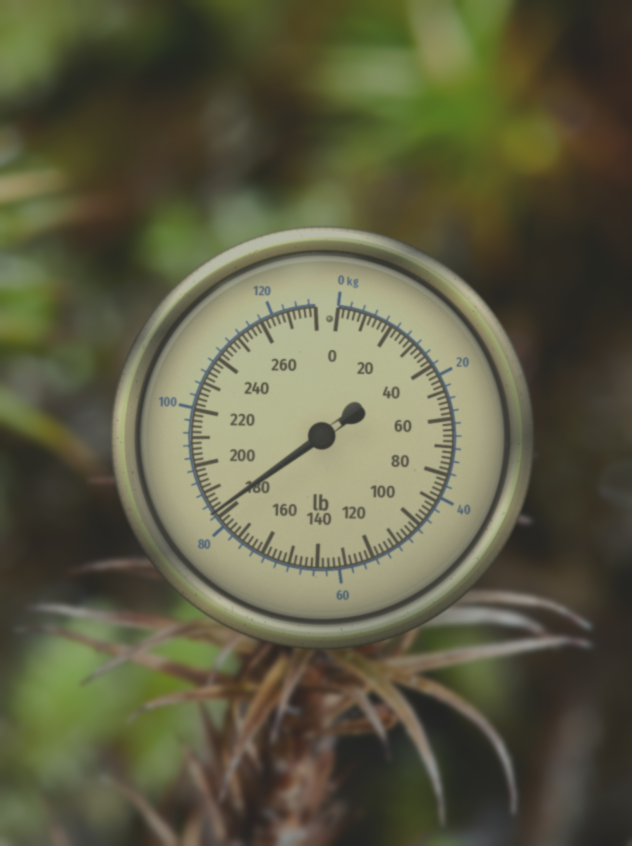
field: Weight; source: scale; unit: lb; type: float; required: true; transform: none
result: 182 lb
